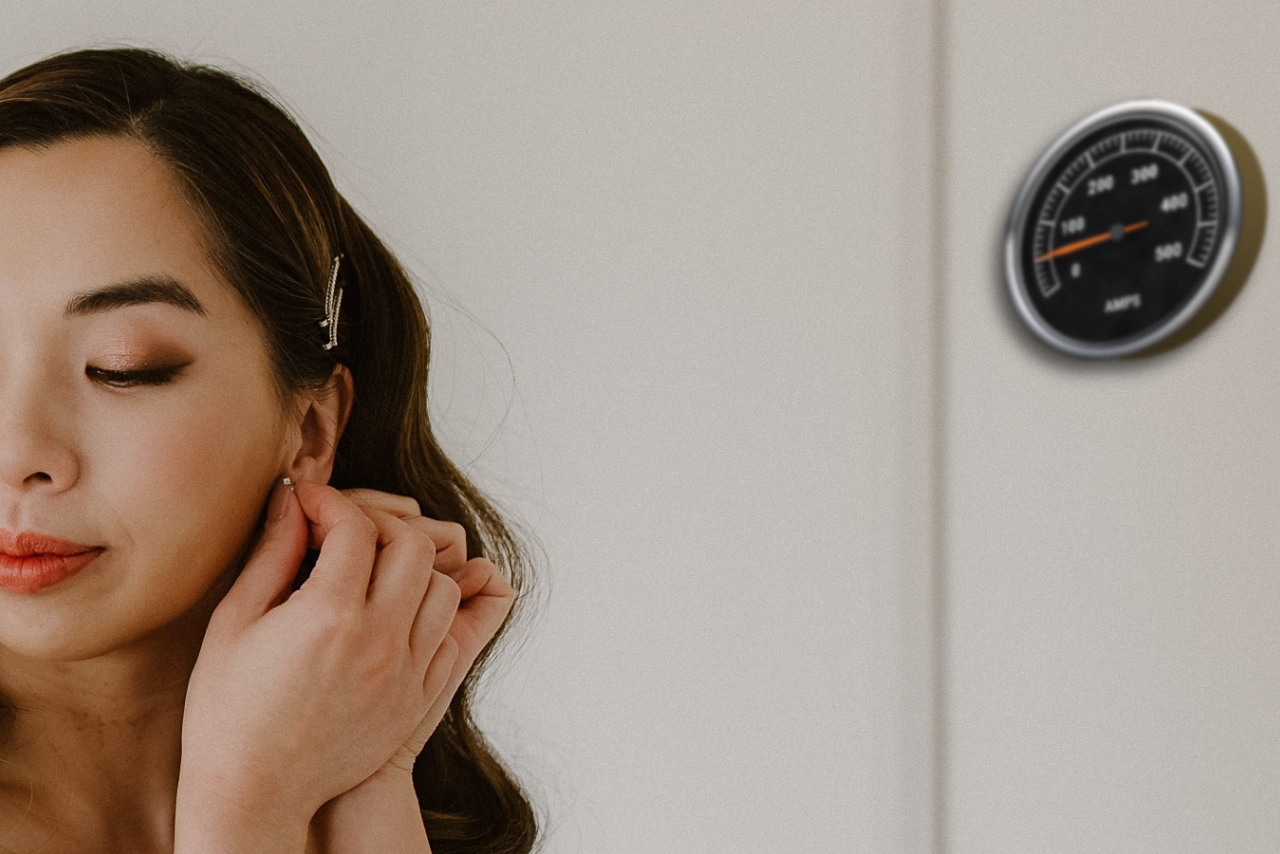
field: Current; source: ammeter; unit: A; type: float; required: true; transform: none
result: 50 A
